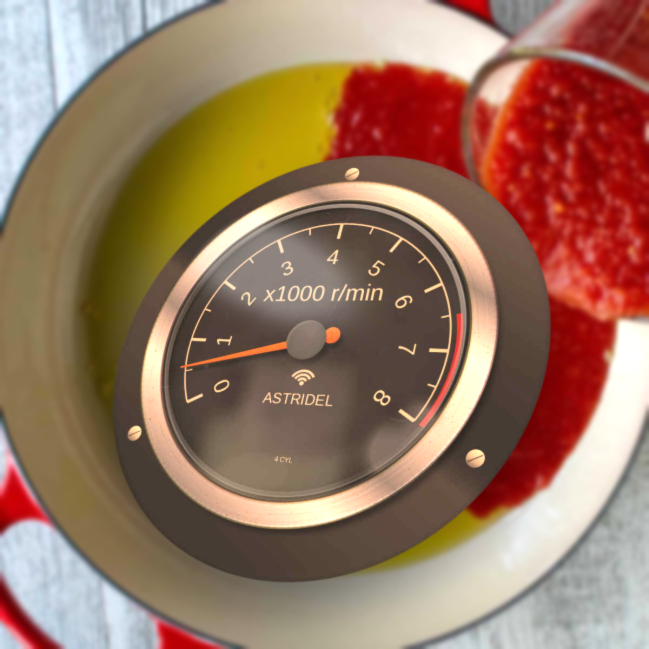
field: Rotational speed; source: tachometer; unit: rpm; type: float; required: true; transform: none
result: 500 rpm
